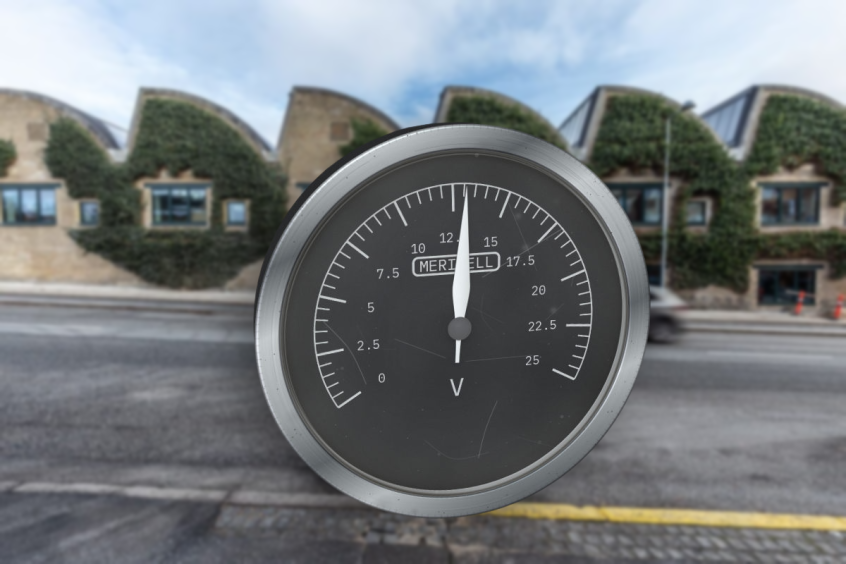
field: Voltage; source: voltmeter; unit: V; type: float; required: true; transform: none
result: 13 V
